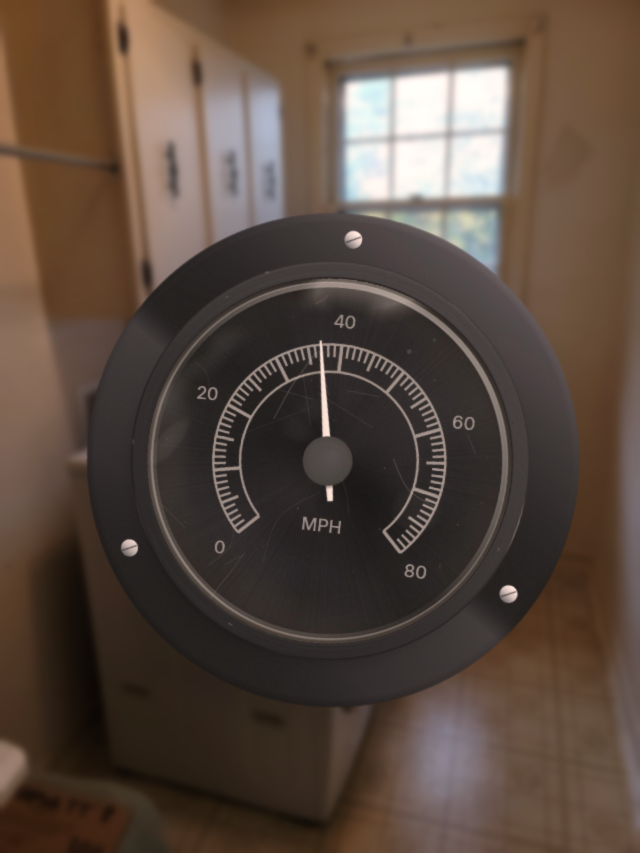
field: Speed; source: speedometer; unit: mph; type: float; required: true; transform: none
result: 37 mph
